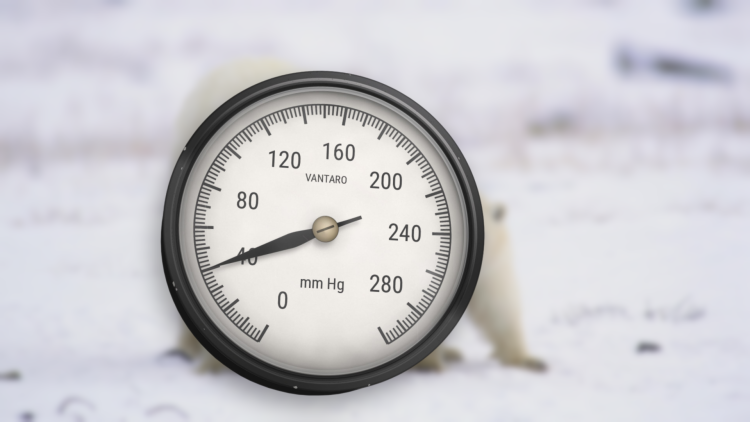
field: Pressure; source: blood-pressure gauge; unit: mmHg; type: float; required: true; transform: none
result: 40 mmHg
